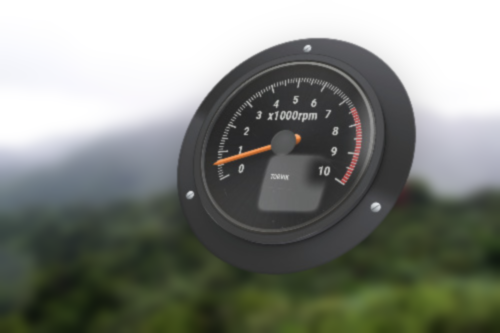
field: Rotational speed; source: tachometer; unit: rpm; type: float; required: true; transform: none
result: 500 rpm
